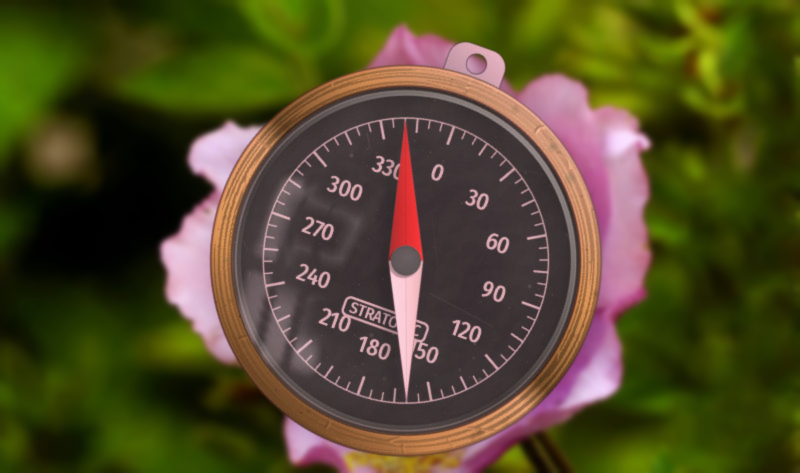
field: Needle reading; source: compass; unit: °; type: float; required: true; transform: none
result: 340 °
